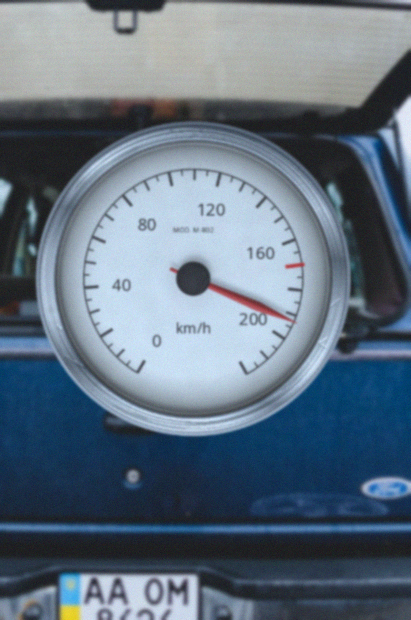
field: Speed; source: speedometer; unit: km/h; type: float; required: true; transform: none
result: 192.5 km/h
